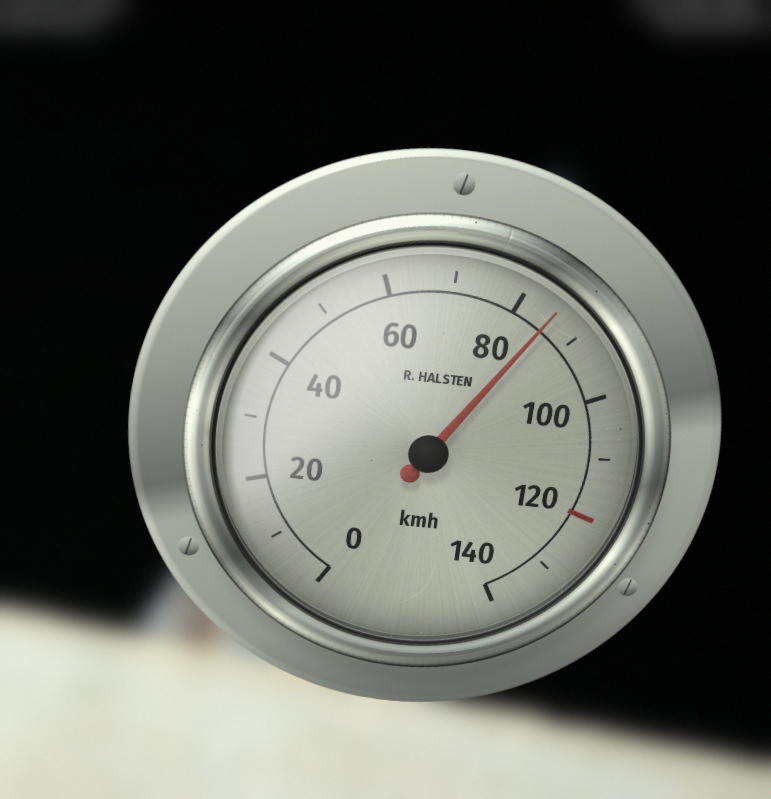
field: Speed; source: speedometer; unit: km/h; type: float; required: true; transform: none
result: 85 km/h
